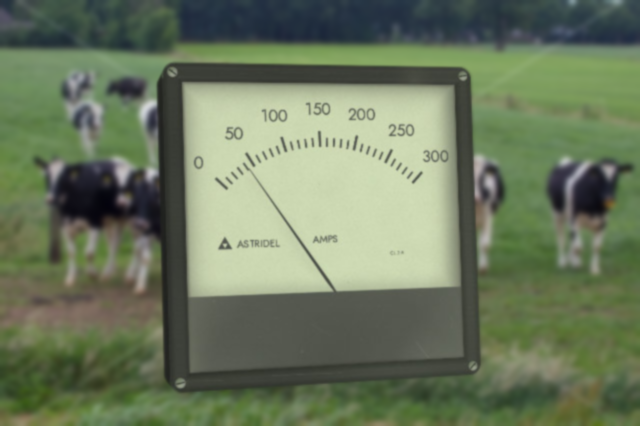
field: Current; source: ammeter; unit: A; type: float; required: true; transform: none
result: 40 A
